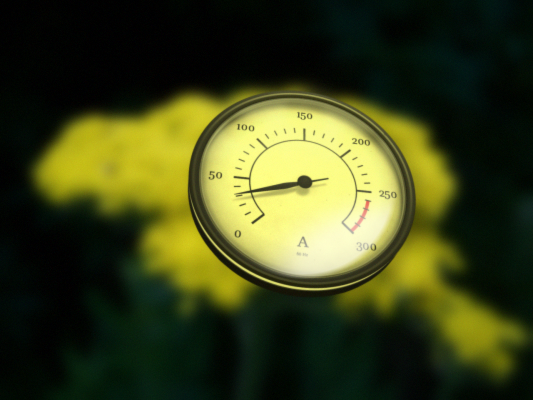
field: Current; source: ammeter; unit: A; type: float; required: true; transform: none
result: 30 A
